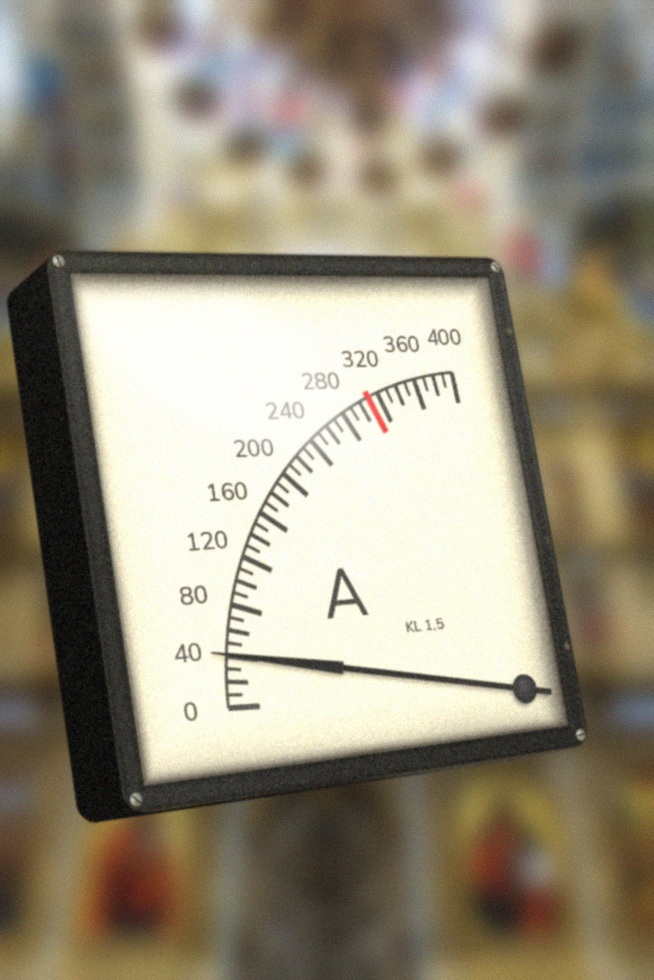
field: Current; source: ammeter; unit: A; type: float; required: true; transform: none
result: 40 A
